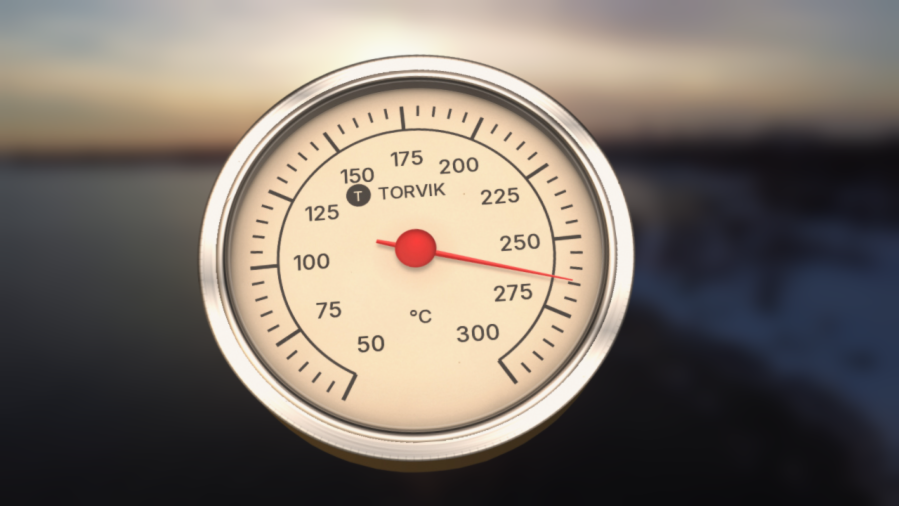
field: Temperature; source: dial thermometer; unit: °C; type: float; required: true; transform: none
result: 265 °C
